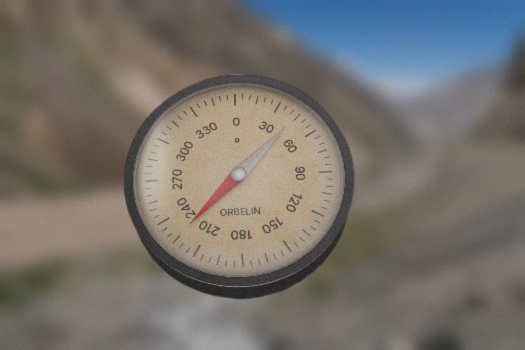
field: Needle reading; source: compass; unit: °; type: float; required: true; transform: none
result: 225 °
